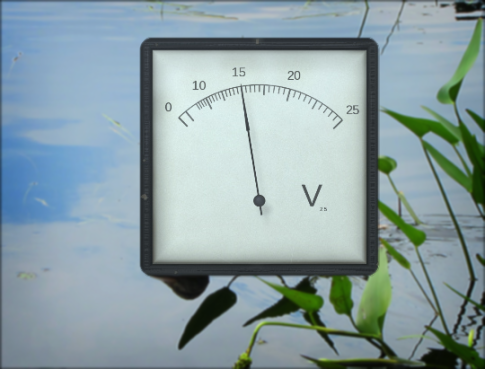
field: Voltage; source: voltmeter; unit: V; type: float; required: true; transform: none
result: 15 V
